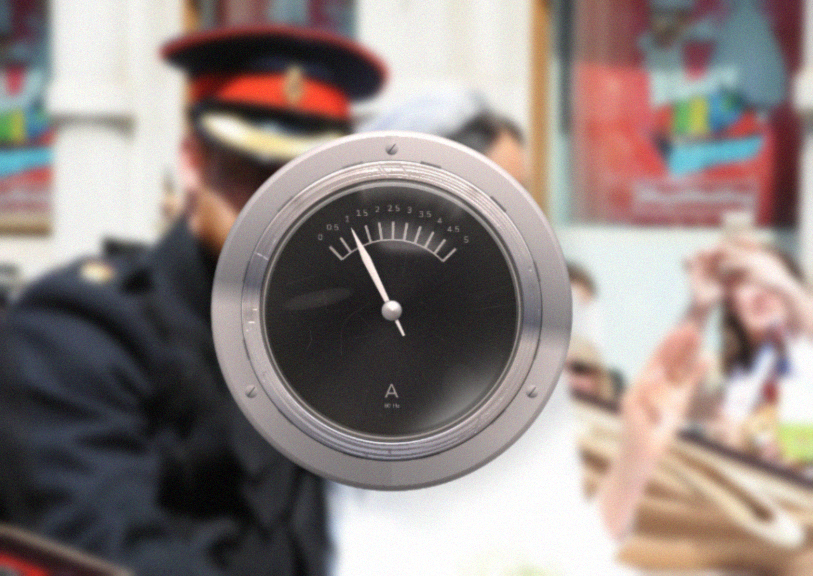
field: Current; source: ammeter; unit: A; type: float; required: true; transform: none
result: 1 A
